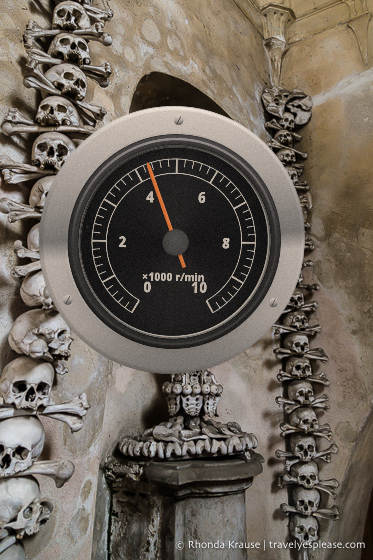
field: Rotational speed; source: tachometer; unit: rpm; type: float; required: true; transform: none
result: 4300 rpm
